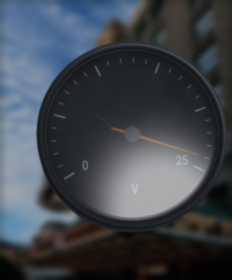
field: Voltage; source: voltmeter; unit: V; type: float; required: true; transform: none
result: 24 V
